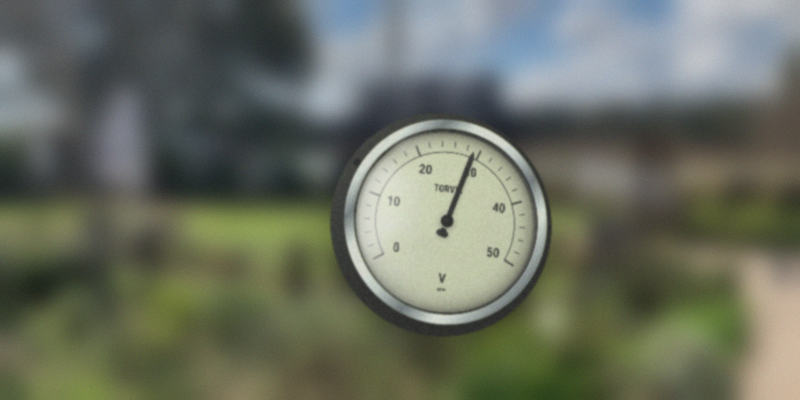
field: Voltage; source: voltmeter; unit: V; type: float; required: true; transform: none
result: 29 V
